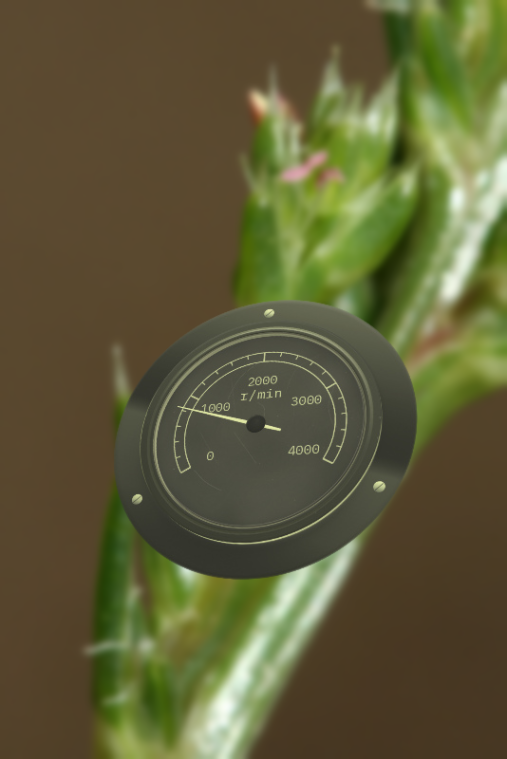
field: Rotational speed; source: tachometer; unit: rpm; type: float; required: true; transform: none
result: 800 rpm
